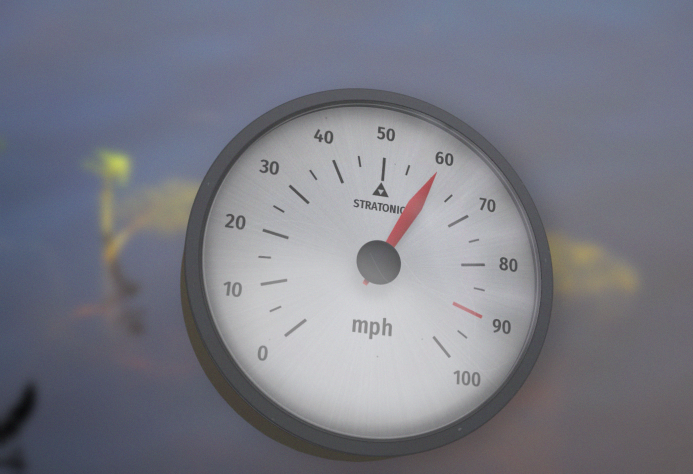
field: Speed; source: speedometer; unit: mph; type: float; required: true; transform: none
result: 60 mph
